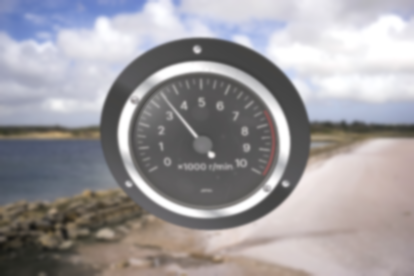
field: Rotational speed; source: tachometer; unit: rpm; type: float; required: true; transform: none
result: 3500 rpm
